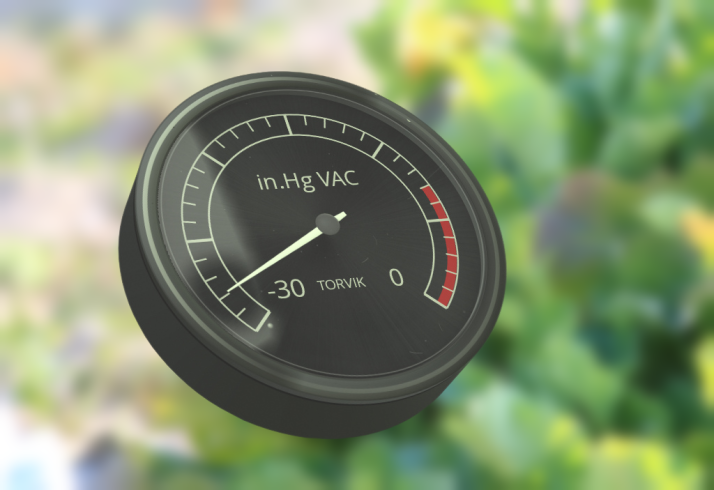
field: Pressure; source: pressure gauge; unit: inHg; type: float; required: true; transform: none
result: -28 inHg
